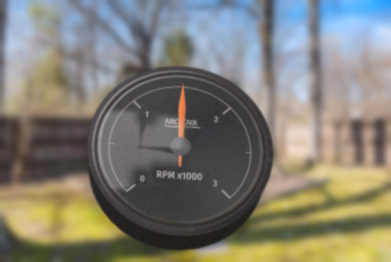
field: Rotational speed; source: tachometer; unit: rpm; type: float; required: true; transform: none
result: 1500 rpm
